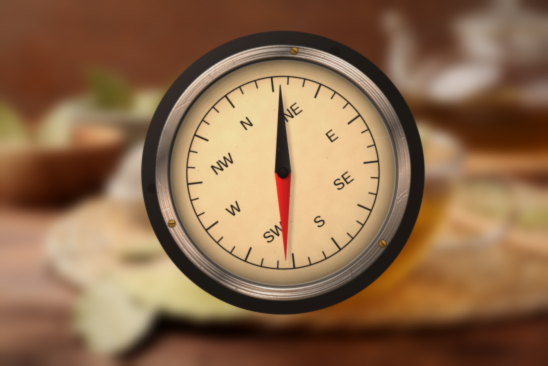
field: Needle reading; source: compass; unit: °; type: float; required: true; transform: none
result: 215 °
